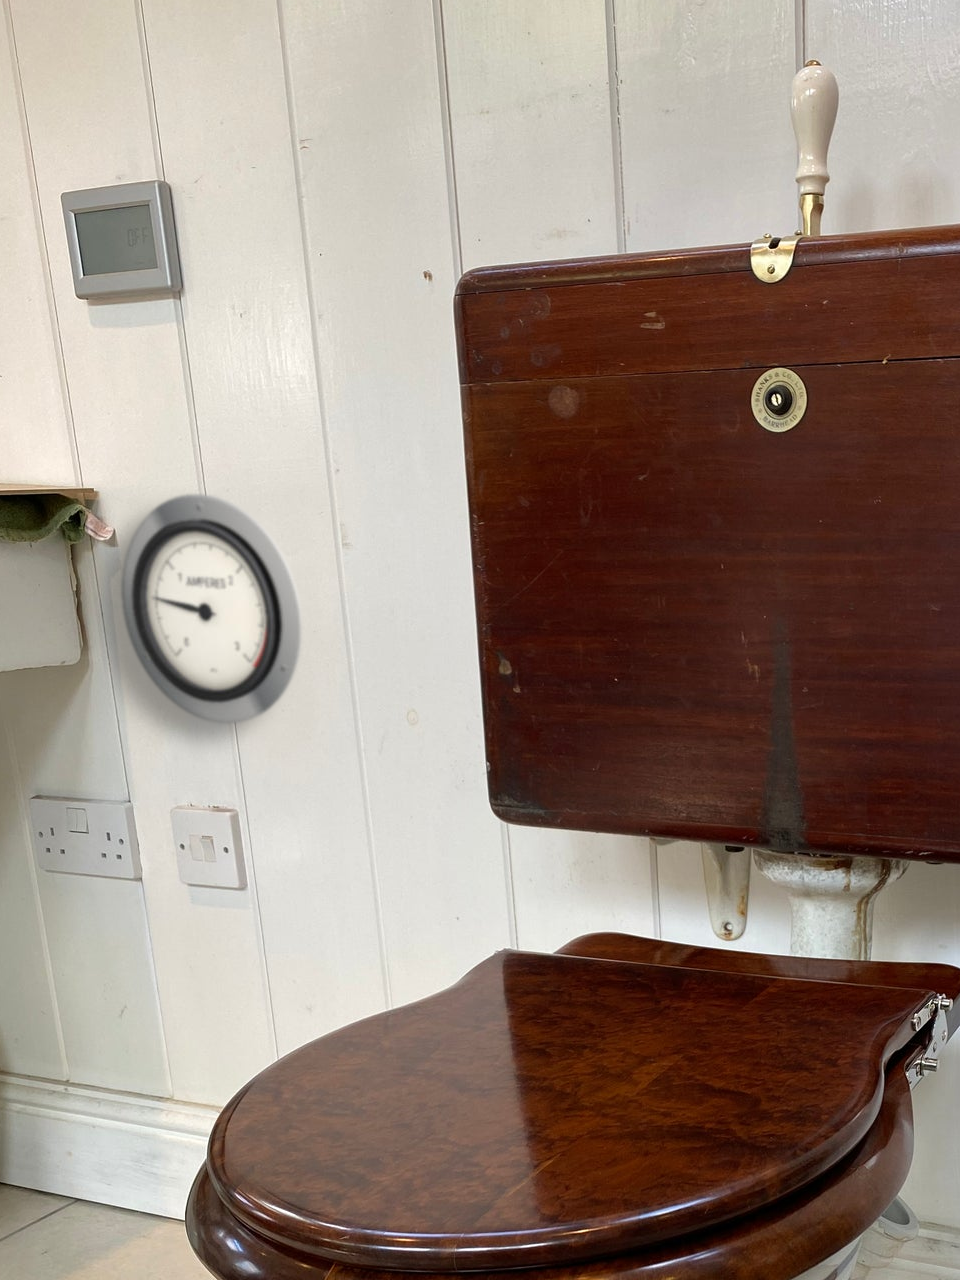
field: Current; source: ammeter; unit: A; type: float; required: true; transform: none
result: 0.6 A
